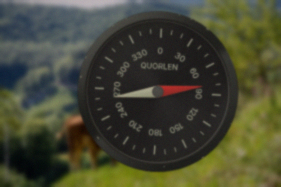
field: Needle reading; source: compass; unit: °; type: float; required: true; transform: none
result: 80 °
